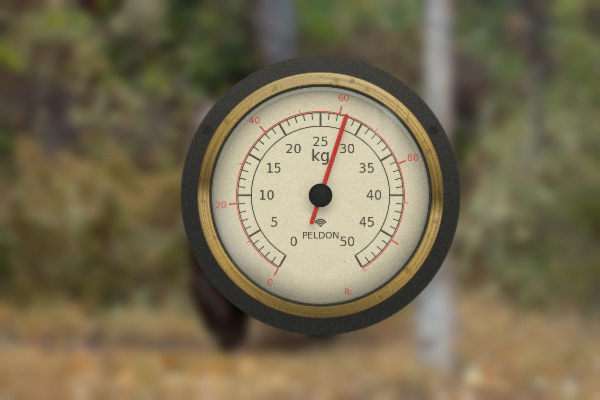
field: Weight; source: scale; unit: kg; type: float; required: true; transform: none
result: 28 kg
